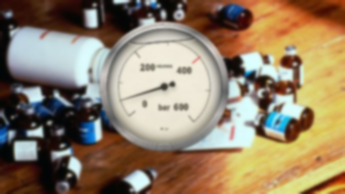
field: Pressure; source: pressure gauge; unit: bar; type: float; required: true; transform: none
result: 50 bar
